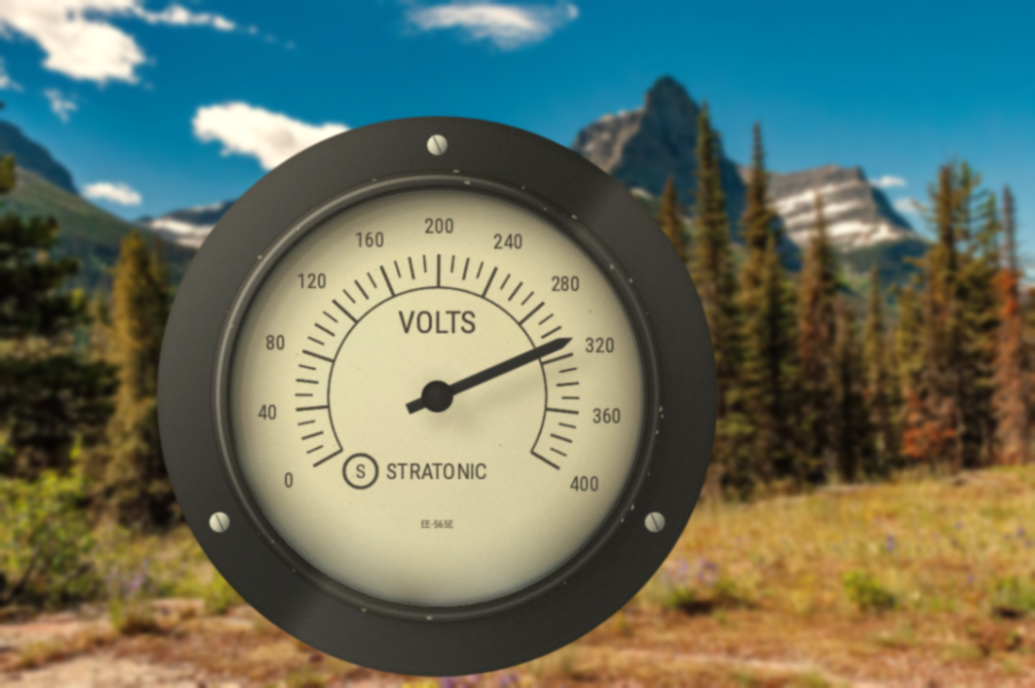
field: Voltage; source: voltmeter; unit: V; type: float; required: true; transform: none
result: 310 V
